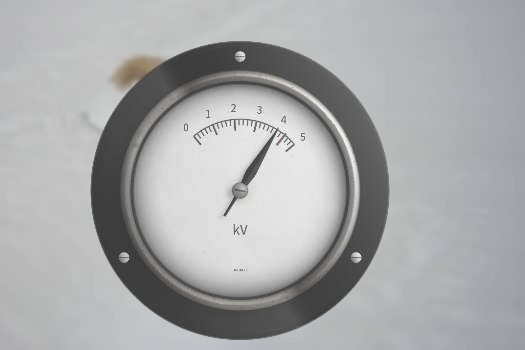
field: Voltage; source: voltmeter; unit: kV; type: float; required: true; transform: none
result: 4 kV
